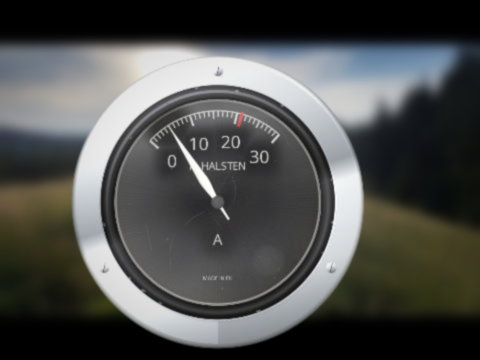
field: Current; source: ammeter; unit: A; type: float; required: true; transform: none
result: 5 A
